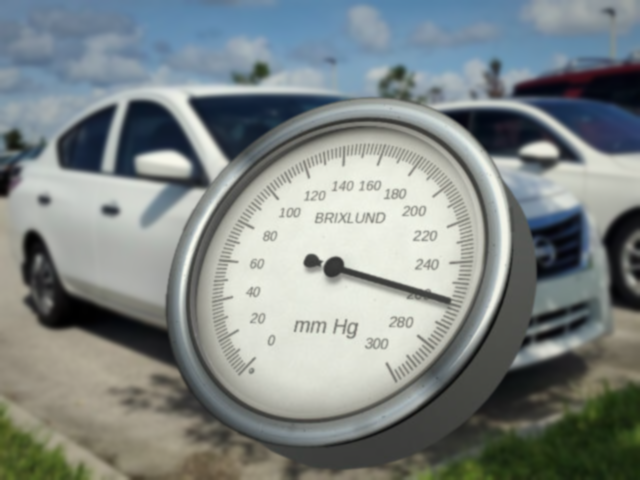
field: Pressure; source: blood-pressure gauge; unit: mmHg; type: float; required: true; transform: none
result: 260 mmHg
